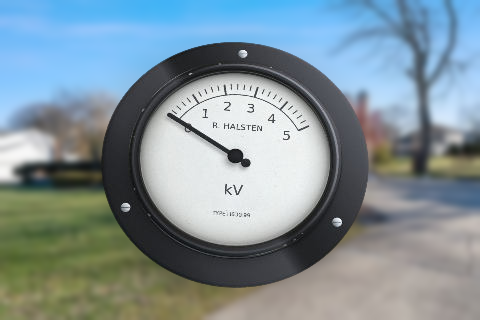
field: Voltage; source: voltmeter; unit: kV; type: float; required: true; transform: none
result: 0 kV
